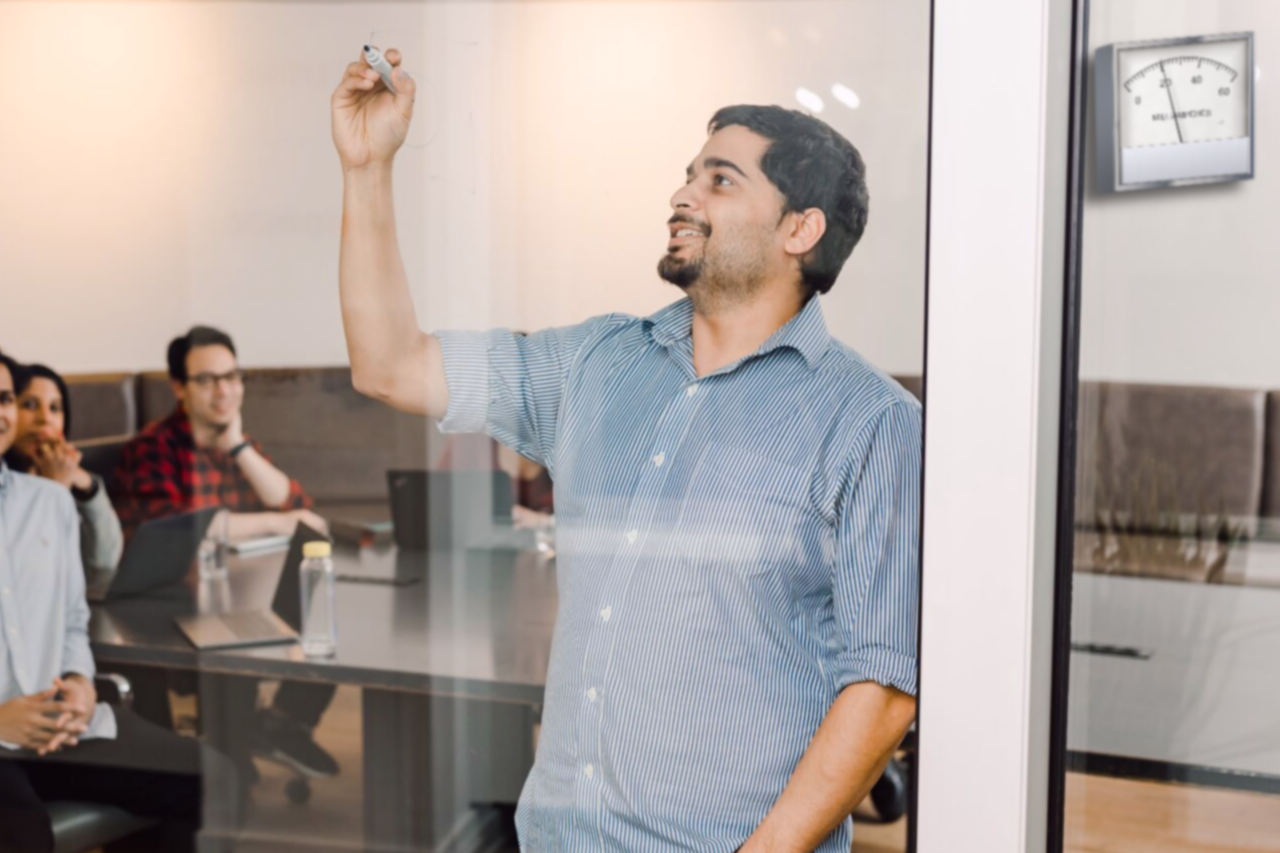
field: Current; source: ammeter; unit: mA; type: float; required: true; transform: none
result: 20 mA
